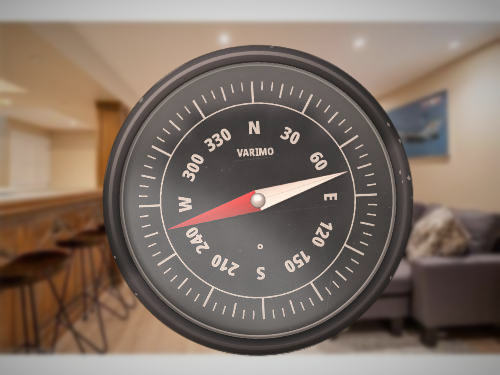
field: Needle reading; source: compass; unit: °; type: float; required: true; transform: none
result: 255 °
